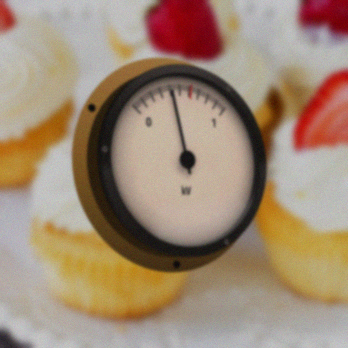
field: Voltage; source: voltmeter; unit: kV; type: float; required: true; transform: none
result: 0.4 kV
